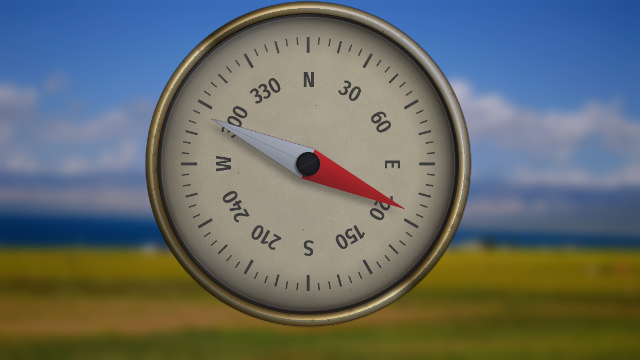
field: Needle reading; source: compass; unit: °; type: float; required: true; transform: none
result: 115 °
